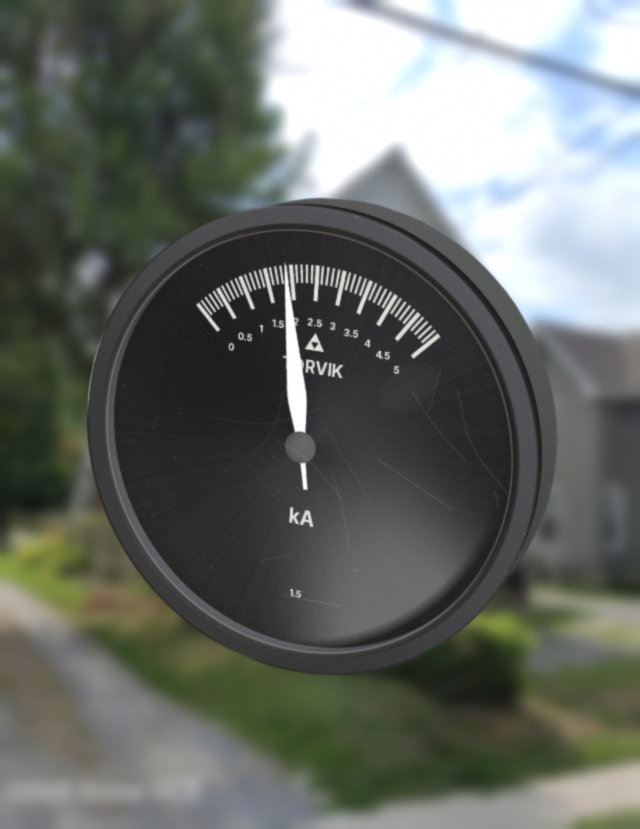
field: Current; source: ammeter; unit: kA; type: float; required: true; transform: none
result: 2 kA
